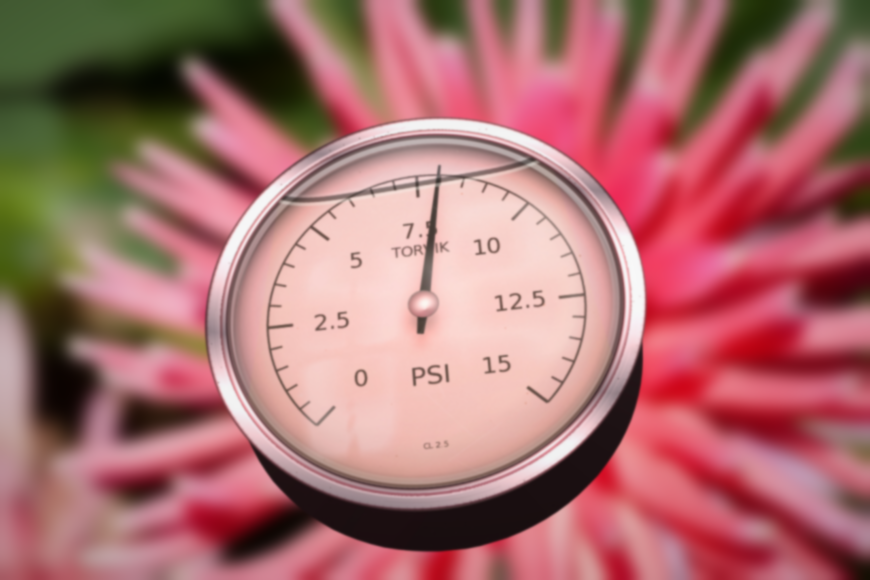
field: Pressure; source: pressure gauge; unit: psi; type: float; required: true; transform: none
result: 8 psi
